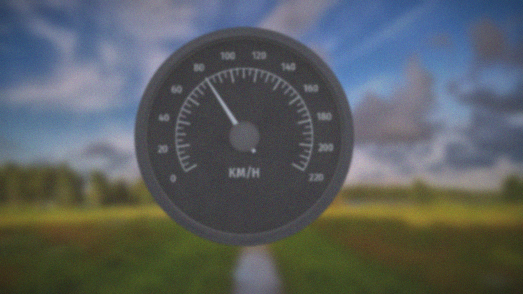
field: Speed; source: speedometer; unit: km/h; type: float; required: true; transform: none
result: 80 km/h
